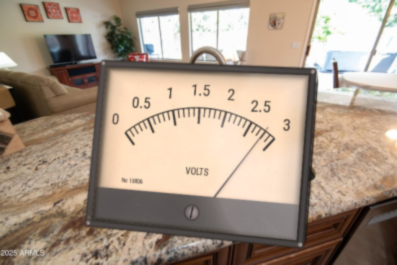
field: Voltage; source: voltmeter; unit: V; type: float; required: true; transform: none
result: 2.8 V
